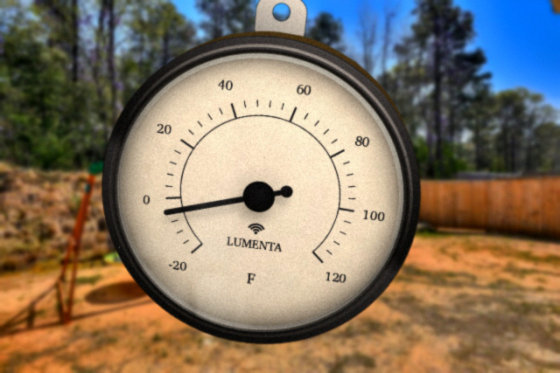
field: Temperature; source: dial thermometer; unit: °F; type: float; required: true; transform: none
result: -4 °F
